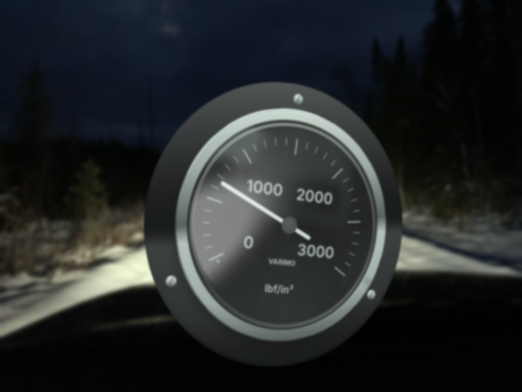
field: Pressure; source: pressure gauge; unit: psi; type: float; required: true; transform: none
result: 650 psi
